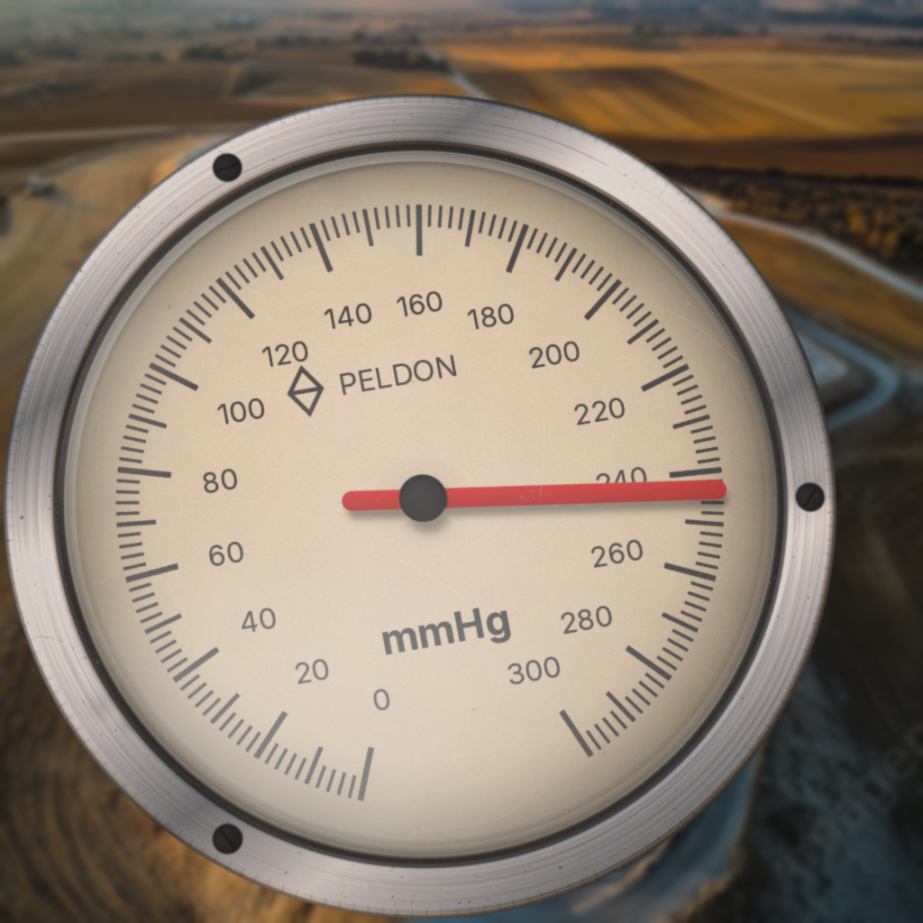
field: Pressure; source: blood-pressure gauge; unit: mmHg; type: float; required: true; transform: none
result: 244 mmHg
